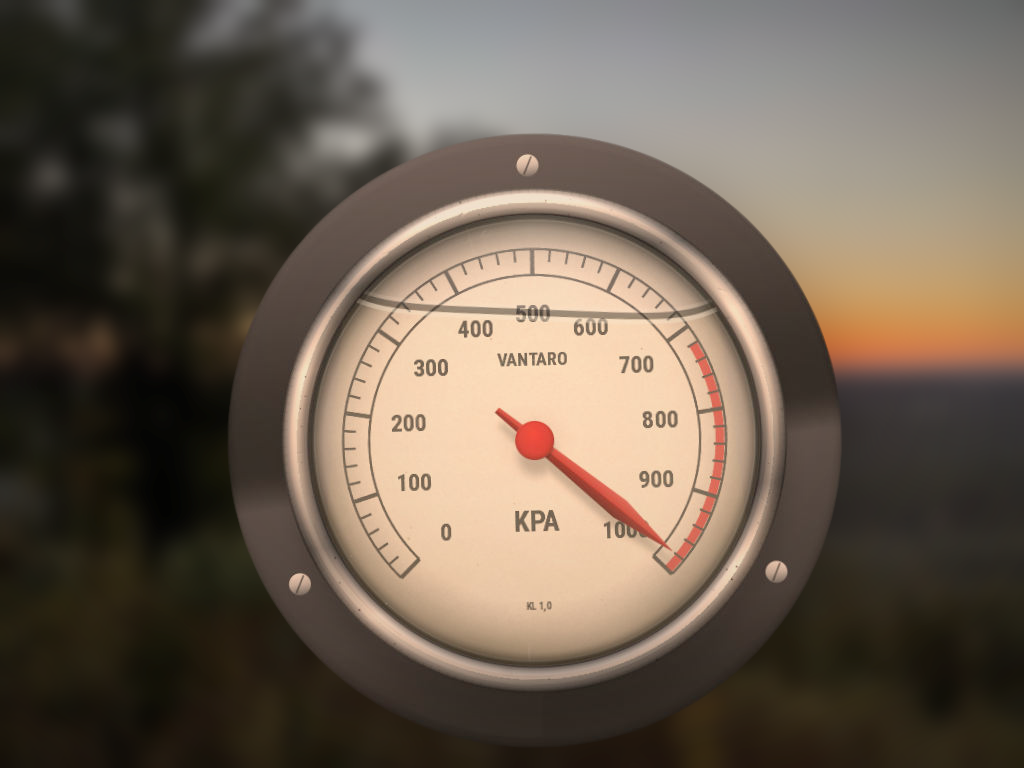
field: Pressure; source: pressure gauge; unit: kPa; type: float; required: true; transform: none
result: 980 kPa
